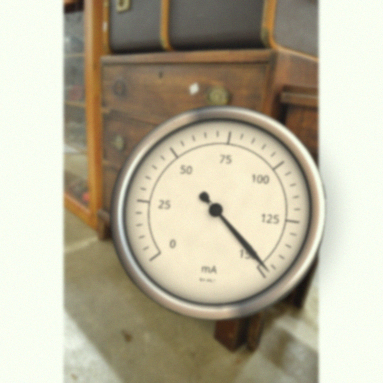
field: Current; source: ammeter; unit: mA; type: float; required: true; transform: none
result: 147.5 mA
